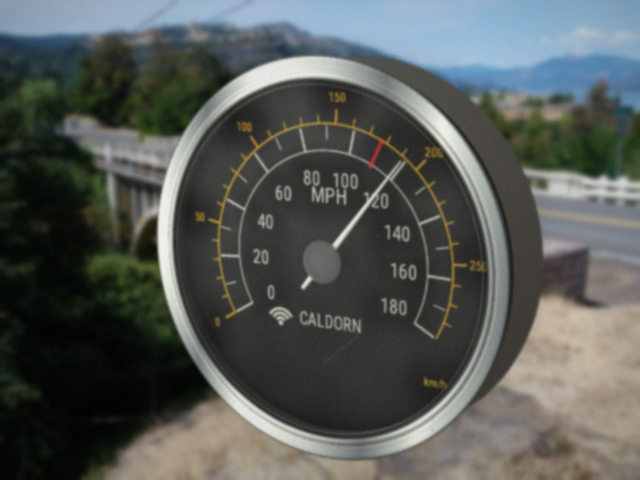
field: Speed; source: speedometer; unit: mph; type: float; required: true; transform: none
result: 120 mph
